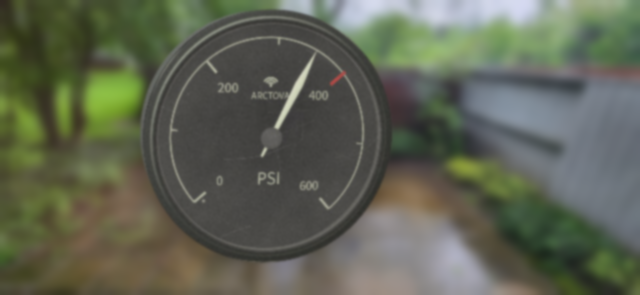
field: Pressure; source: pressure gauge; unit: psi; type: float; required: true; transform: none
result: 350 psi
